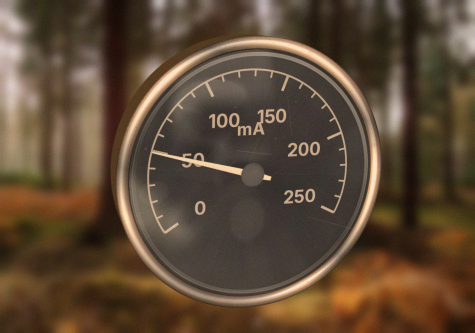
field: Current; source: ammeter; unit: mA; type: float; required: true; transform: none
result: 50 mA
